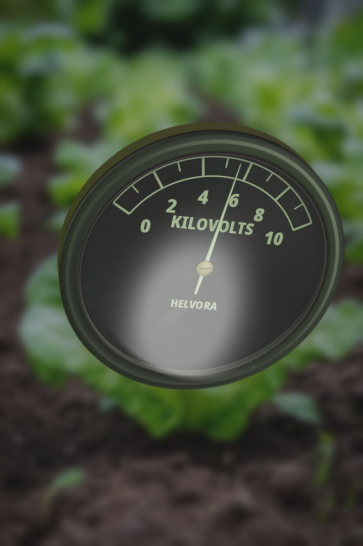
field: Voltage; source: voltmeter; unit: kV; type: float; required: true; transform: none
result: 5.5 kV
